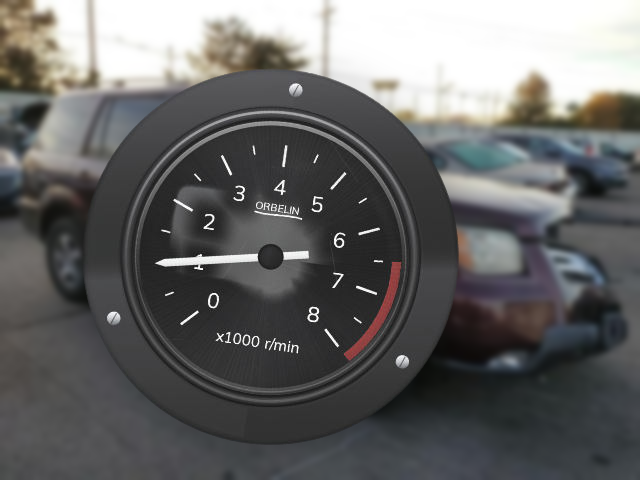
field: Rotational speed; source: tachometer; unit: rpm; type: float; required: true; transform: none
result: 1000 rpm
